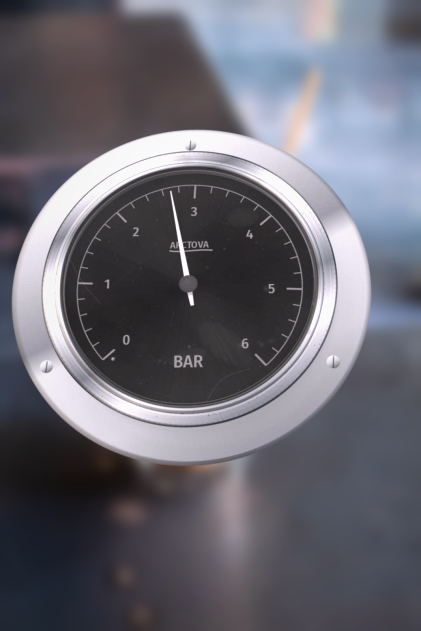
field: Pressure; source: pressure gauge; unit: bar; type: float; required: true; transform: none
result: 2.7 bar
